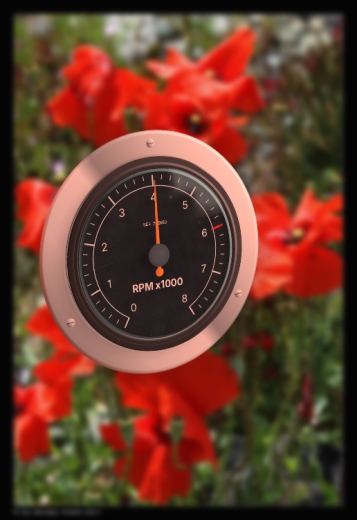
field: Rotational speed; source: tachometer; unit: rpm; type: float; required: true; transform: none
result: 4000 rpm
